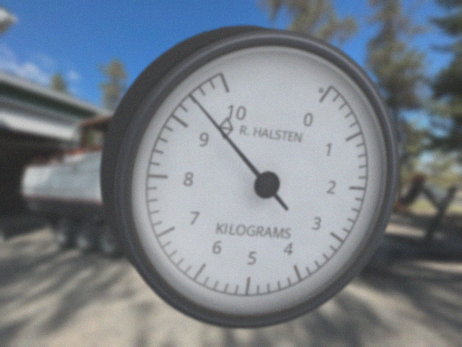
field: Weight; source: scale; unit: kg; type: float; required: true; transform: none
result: 9.4 kg
